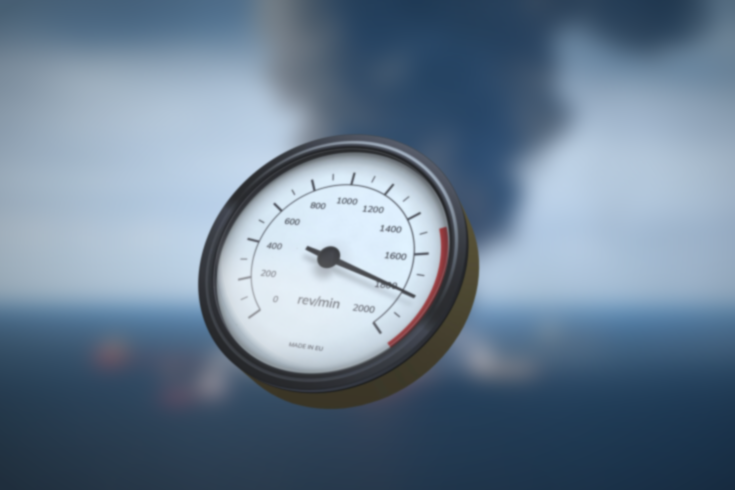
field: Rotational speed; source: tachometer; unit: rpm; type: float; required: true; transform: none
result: 1800 rpm
